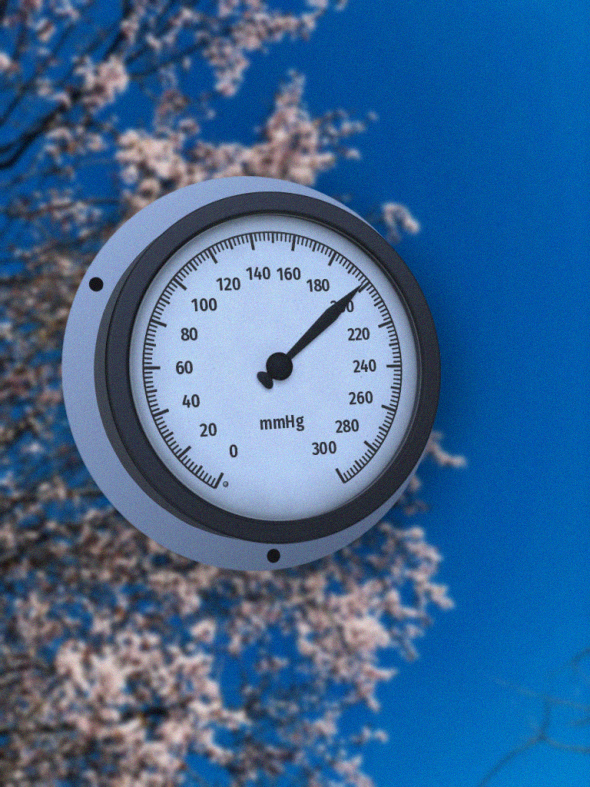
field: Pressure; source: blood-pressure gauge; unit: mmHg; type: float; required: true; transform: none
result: 198 mmHg
